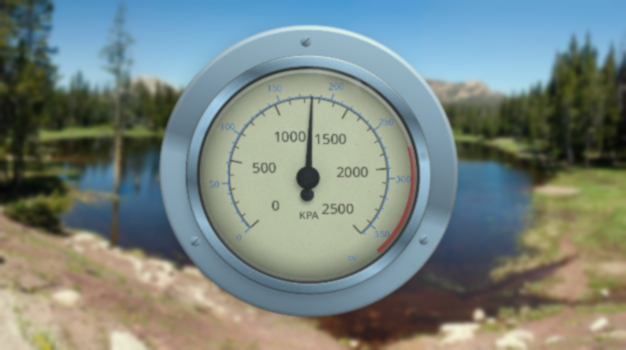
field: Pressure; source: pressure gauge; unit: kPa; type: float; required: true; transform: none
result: 1250 kPa
